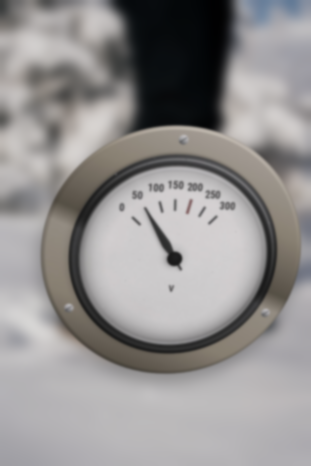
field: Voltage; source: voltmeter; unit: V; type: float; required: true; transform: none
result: 50 V
